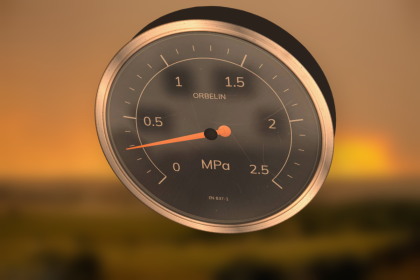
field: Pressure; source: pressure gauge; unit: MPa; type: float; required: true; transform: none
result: 0.3 MPa
